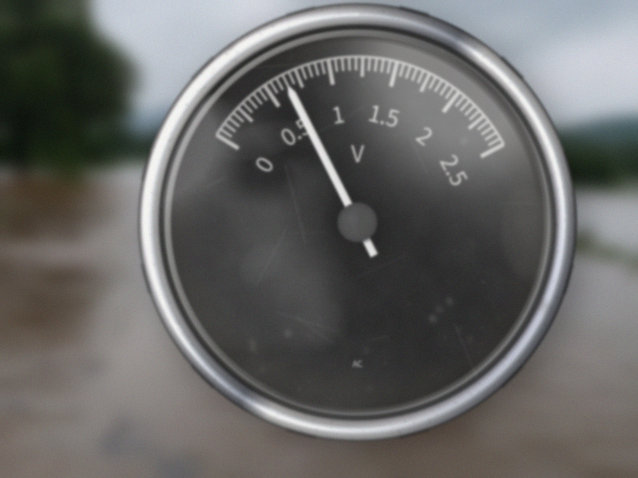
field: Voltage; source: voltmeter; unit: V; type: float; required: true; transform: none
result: 0.65 V
